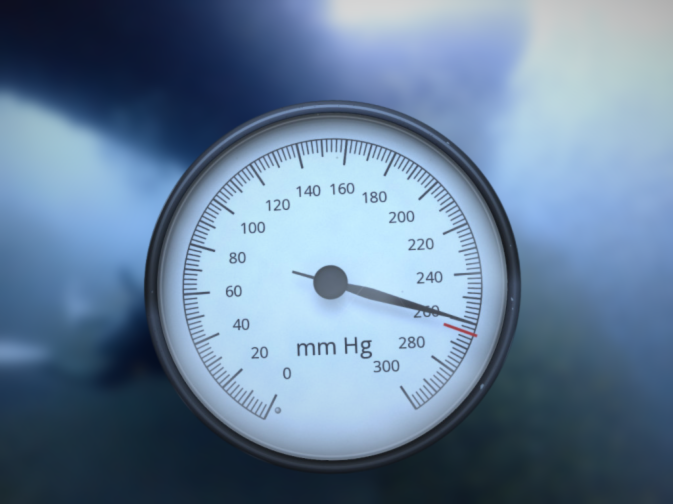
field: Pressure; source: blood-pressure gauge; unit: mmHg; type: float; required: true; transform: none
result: 260 mmHg
